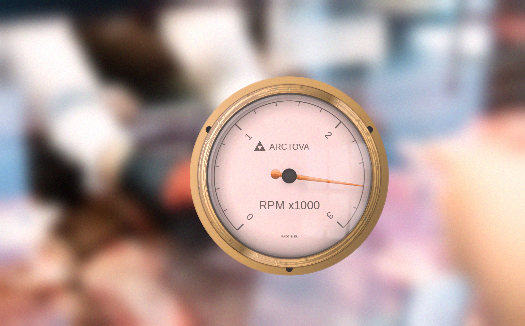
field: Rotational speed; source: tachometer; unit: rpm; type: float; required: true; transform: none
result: 2600 rpm
